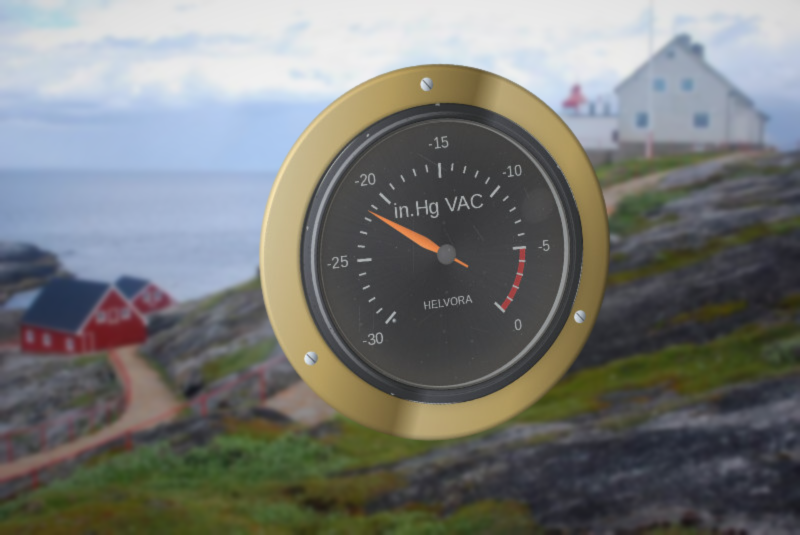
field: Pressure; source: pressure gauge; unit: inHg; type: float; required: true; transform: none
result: -21.5 inHg
